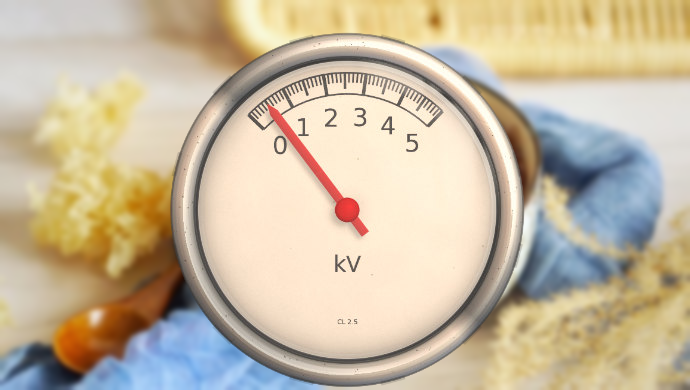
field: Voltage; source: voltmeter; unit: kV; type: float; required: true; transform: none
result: 0.5 kV
